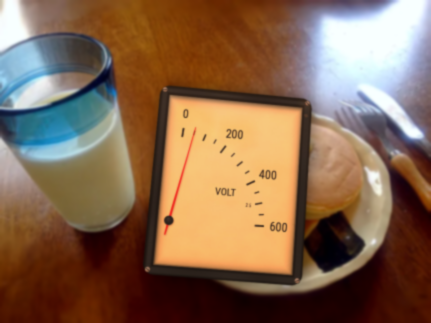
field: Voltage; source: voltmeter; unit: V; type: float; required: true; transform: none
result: 50 V
